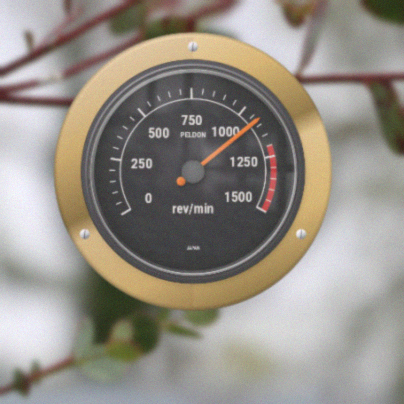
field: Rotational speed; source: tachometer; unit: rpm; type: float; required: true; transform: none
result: 1075 rpm
